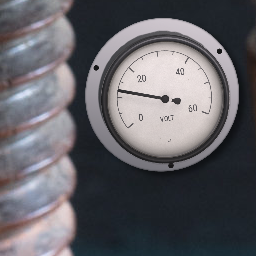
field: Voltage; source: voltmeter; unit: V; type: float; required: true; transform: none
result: 12.5 V
